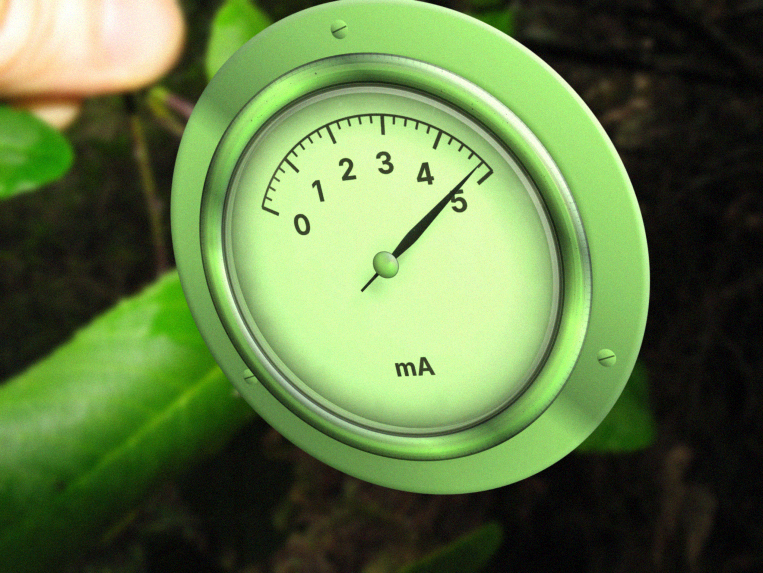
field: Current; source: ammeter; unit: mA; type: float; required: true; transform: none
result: 4.8 mA
